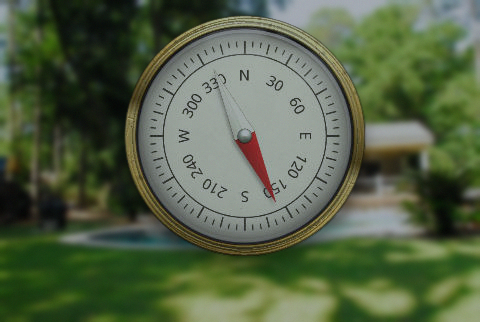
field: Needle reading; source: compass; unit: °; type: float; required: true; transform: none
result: 155 °
